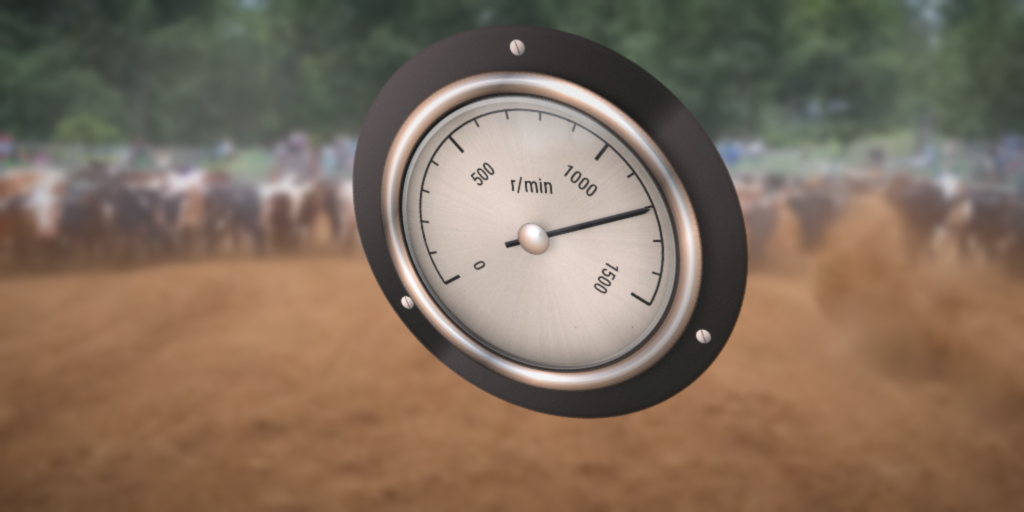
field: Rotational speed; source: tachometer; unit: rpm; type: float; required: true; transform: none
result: 1200 rpm
